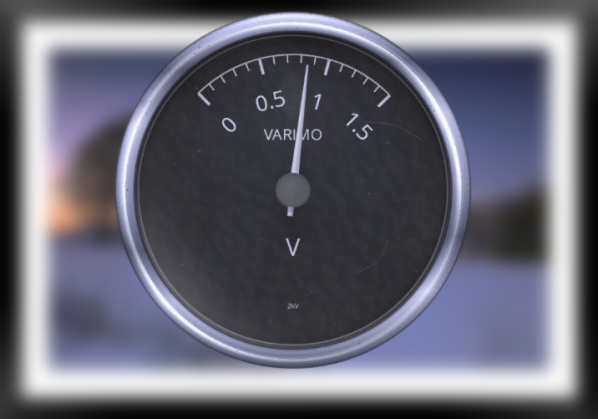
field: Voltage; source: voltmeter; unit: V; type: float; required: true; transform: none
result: 0.85 V
